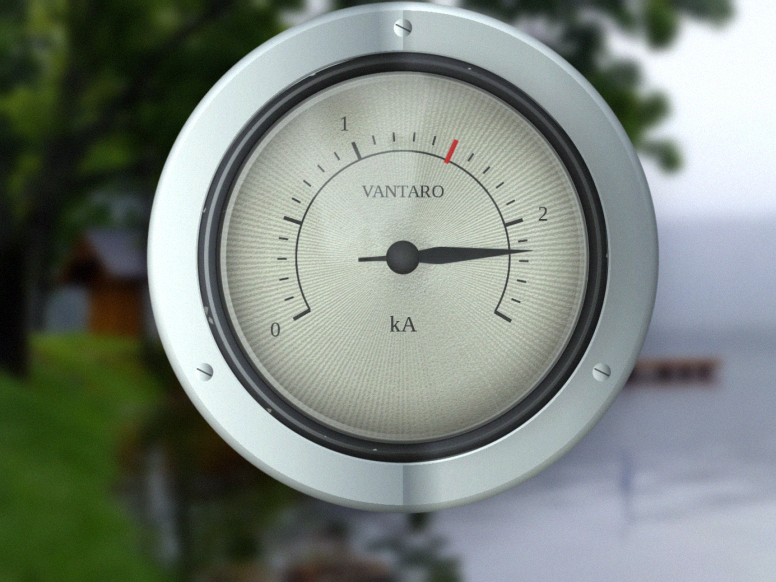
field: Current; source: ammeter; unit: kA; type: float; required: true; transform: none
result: 2.15 kA
